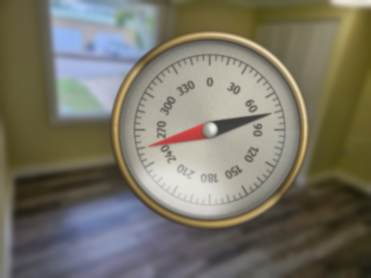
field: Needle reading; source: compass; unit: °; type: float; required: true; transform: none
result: 255 °
